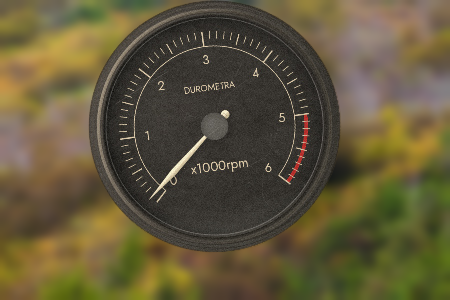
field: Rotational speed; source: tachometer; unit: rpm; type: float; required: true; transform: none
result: 100 rpm
